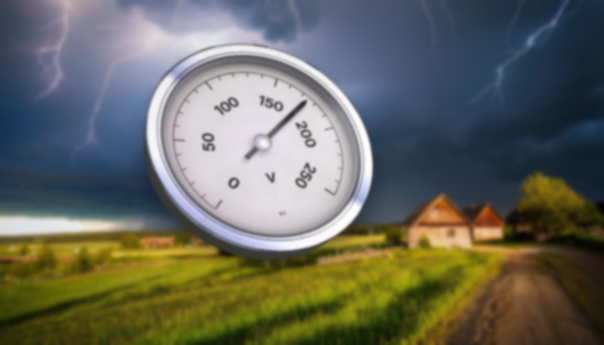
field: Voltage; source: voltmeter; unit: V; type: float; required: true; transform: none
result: 175 V
